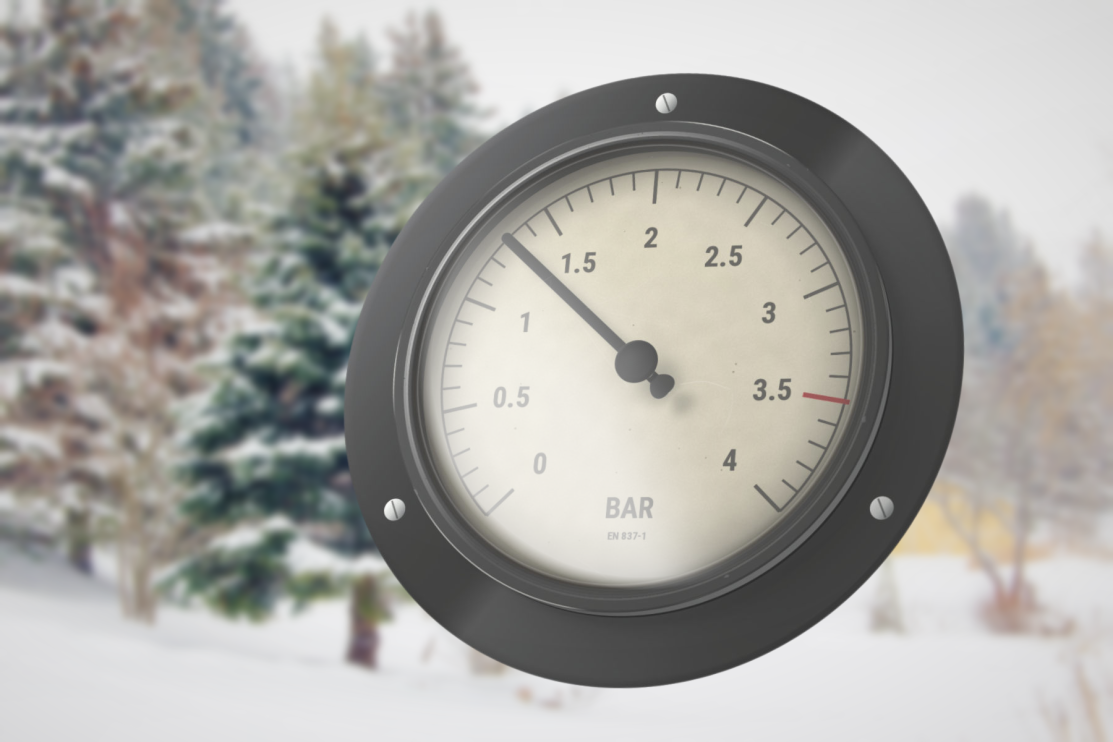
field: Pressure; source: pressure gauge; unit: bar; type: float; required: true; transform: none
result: 1.3 bar
